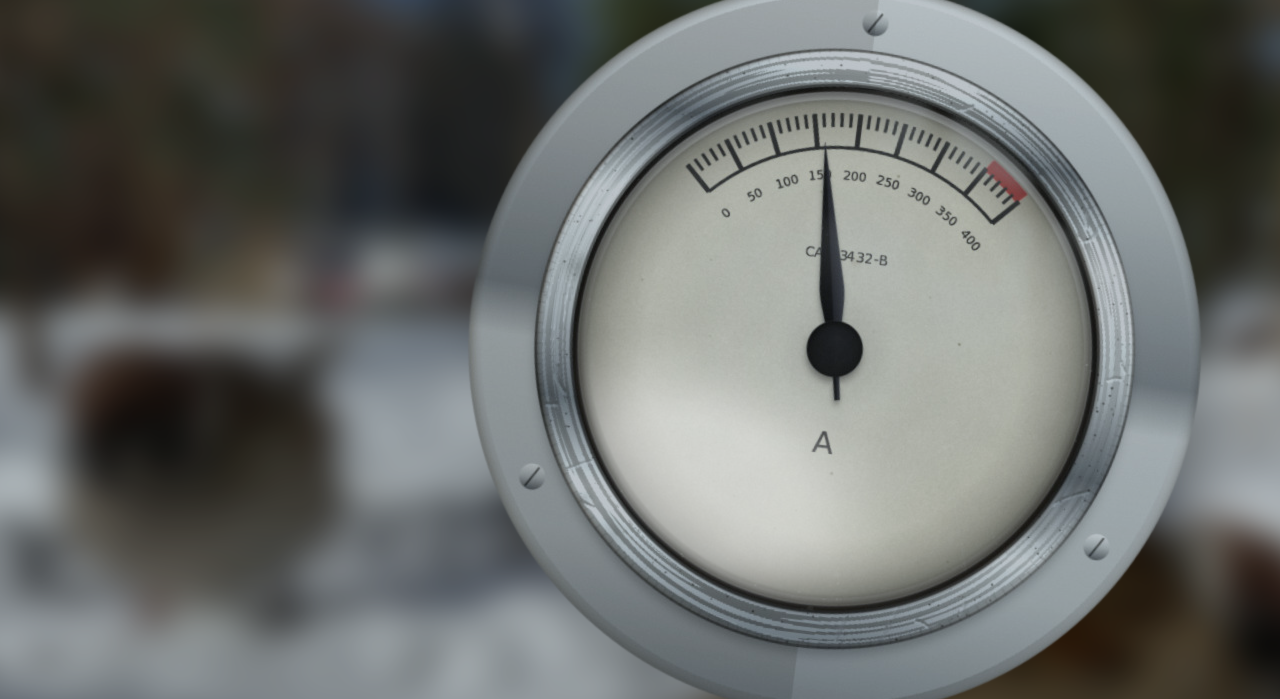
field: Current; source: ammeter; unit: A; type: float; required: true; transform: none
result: 160 A
